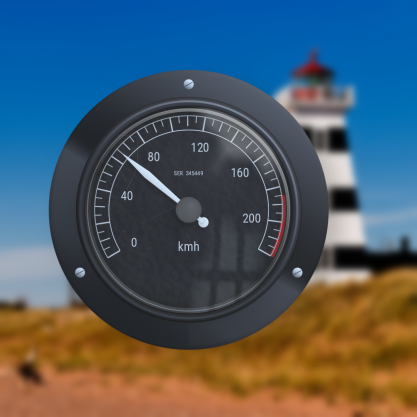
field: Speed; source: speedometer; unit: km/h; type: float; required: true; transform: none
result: 65 km/h
